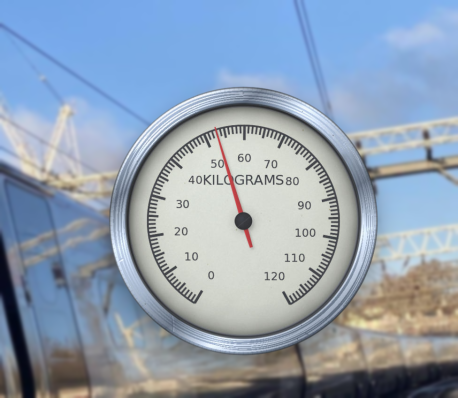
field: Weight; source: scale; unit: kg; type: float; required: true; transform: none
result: 53 kg
